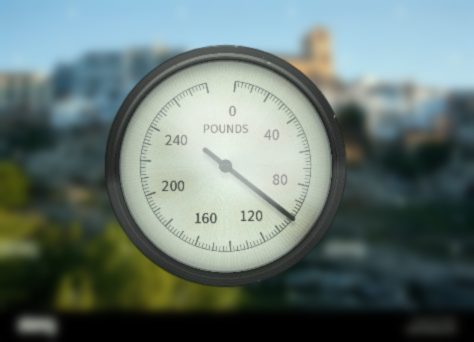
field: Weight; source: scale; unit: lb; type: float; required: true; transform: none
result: 100 lb
